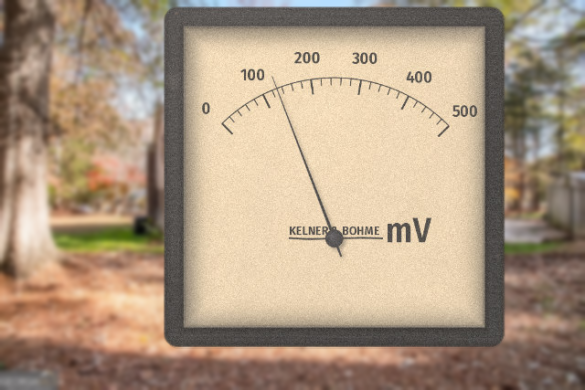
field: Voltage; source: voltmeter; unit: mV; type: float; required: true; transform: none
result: 130 mV
